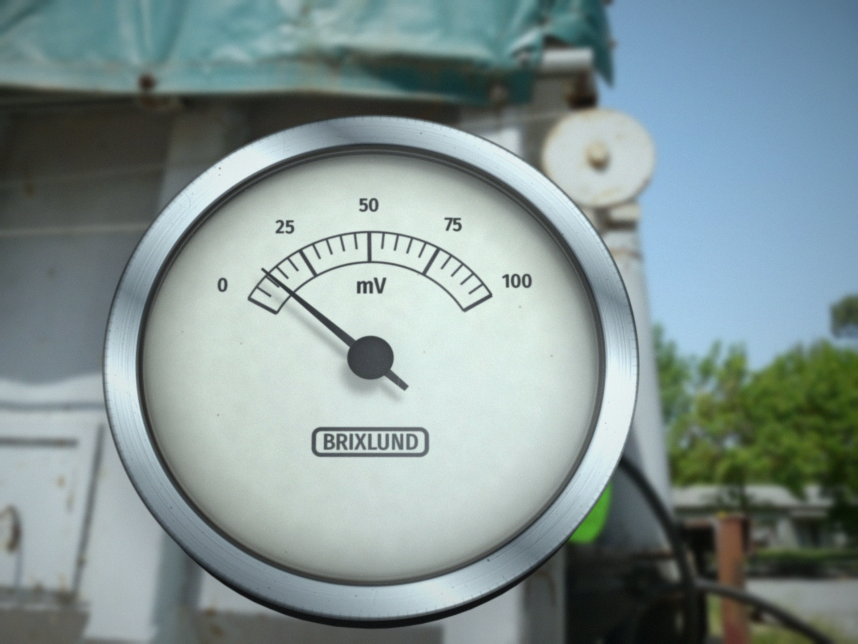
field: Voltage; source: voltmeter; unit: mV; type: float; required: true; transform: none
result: 10 mV
